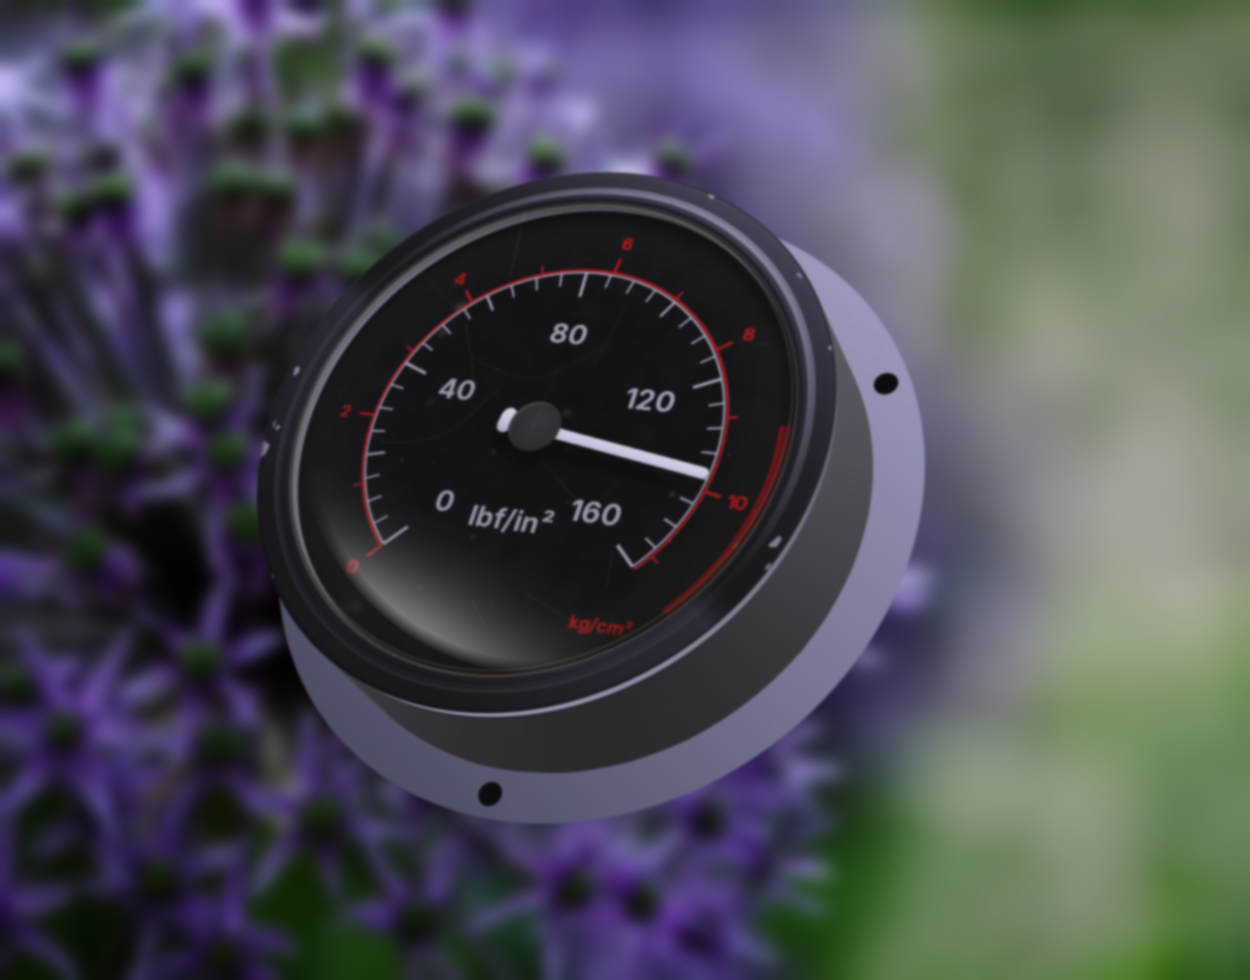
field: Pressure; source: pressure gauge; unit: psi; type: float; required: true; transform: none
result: 140 psi
